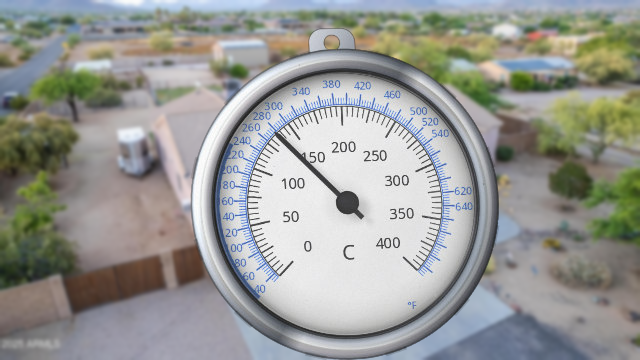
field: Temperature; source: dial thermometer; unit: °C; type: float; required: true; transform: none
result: 135 °C
